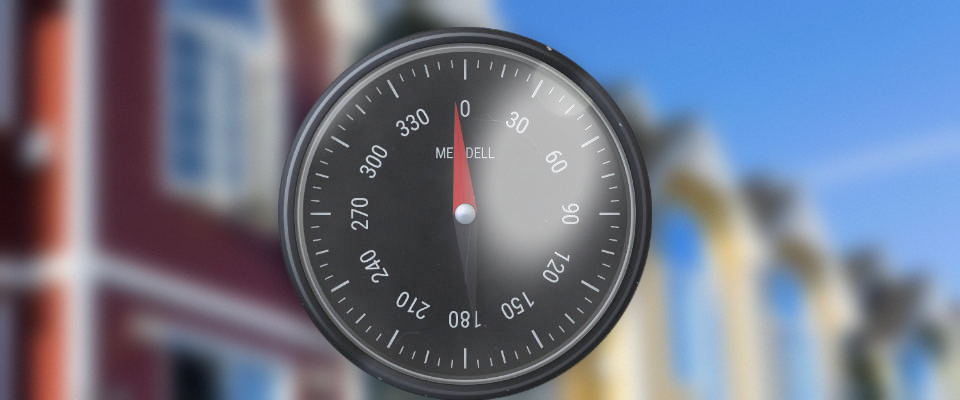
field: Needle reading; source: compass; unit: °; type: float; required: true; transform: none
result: 355 °
